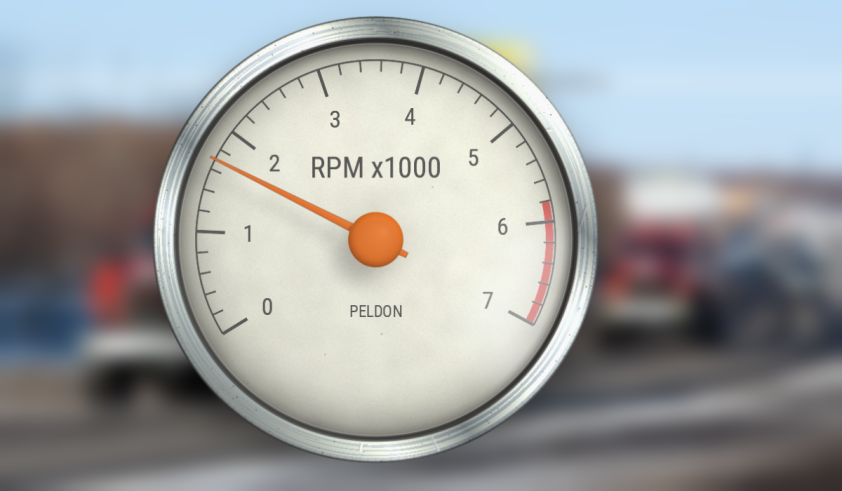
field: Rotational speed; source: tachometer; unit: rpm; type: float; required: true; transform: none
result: 1700 rpm
